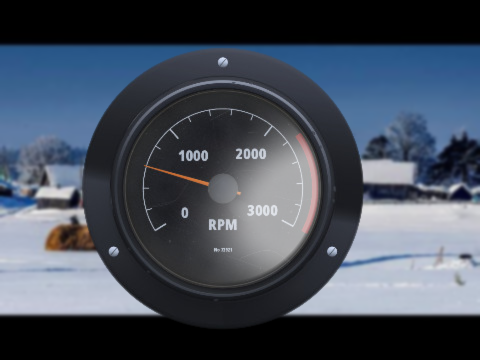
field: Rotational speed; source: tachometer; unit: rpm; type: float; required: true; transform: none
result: 600 rpm
